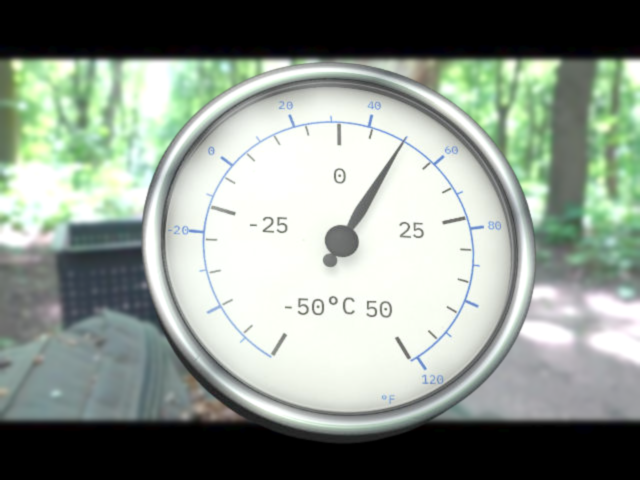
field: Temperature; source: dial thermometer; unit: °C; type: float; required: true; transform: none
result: 10 °C
